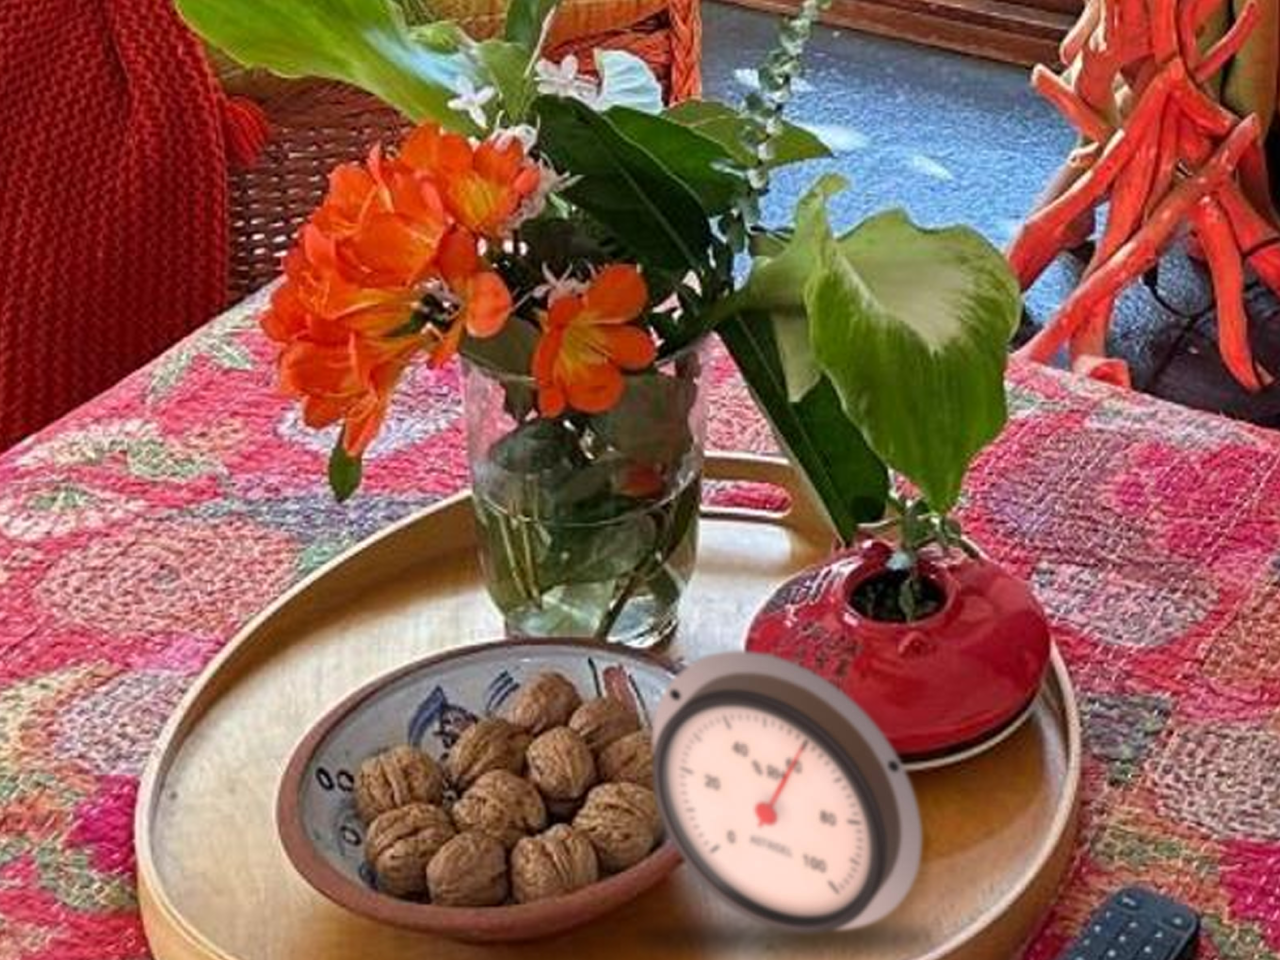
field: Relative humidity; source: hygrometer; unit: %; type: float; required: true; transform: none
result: 60 %
